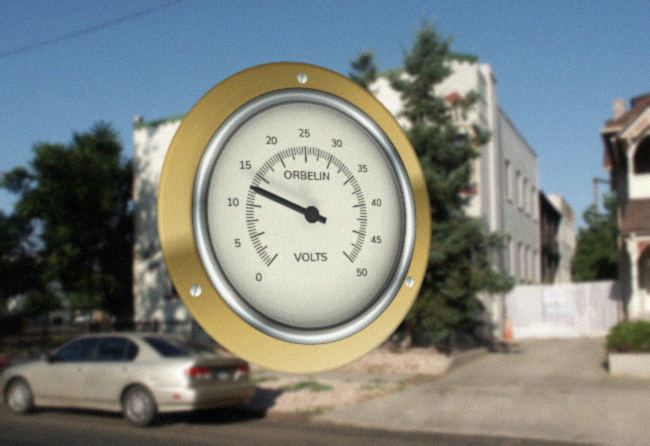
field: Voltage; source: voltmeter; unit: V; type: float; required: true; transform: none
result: 12.5 V
